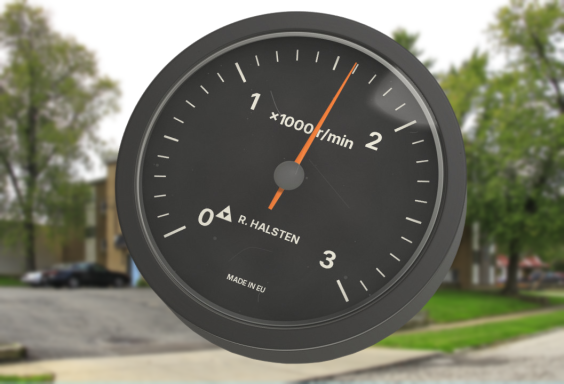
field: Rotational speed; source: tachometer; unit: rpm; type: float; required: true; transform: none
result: 1600 rpm
